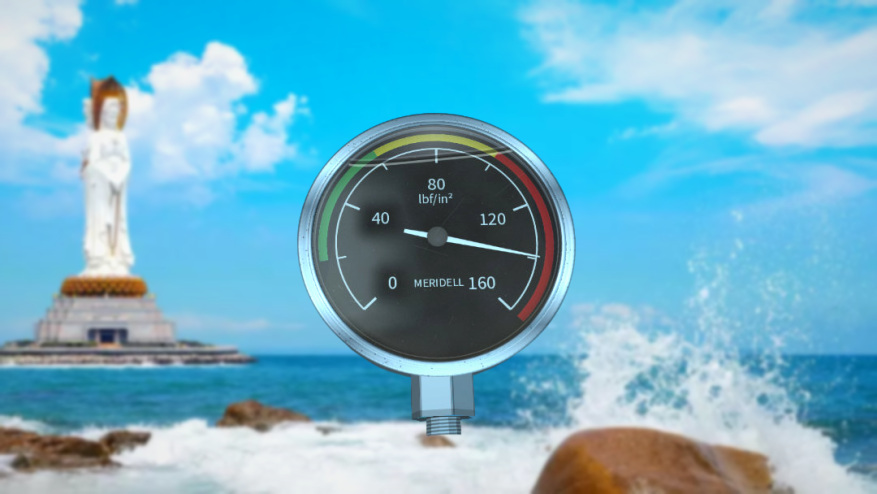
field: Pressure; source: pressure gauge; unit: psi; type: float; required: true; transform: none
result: 140 psi
